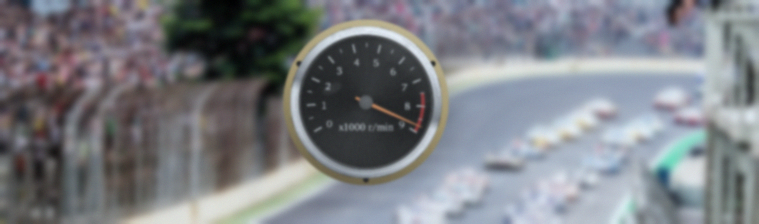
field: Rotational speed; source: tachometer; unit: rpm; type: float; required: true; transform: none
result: 8750 rpm
